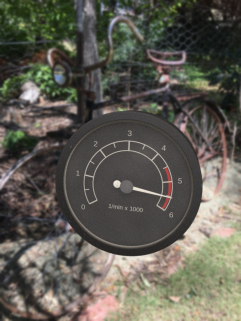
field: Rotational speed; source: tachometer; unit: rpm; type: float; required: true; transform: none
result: 5500 rpm
